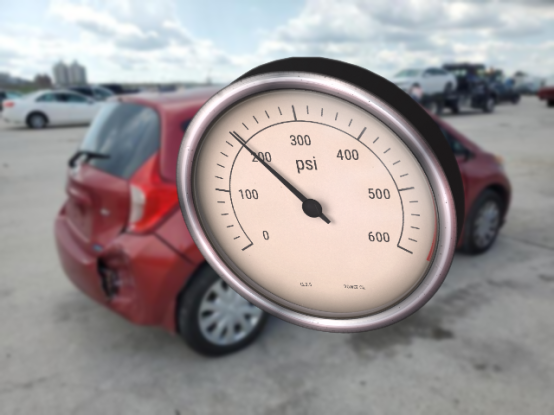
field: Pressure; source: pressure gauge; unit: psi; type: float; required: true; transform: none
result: 200 psi
